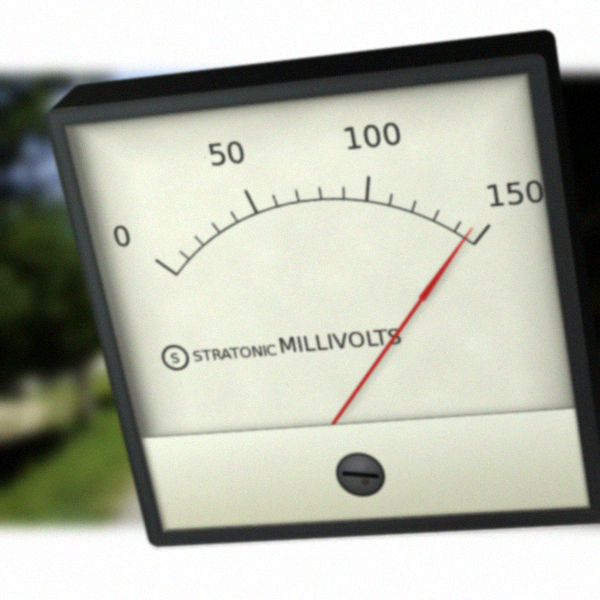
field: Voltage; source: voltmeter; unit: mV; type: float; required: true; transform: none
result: 145 mV
